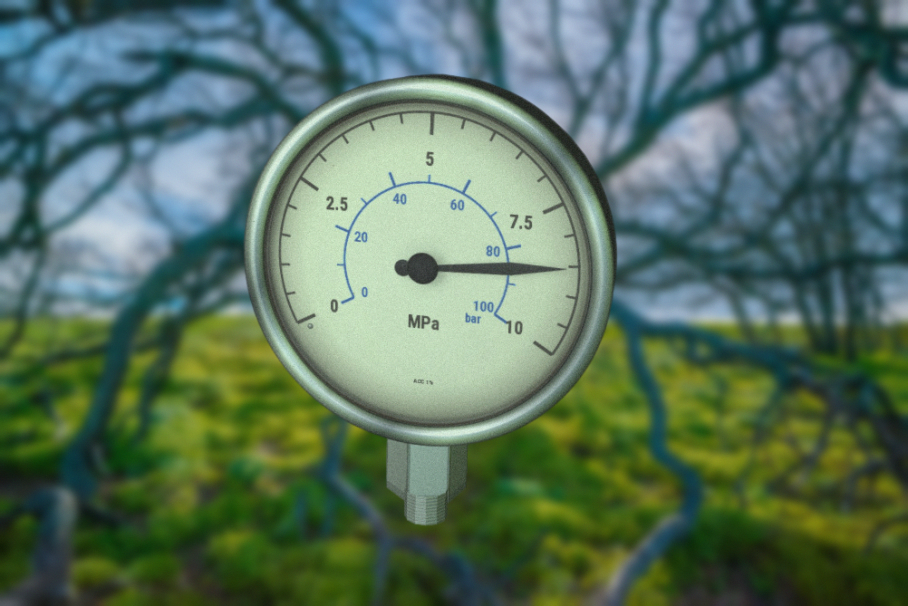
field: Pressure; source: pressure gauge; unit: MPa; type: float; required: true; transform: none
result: 8.5 MPa
